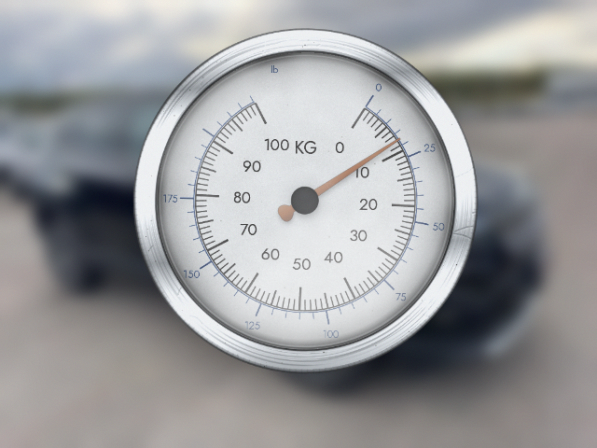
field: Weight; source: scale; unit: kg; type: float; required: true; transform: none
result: 8 kg
